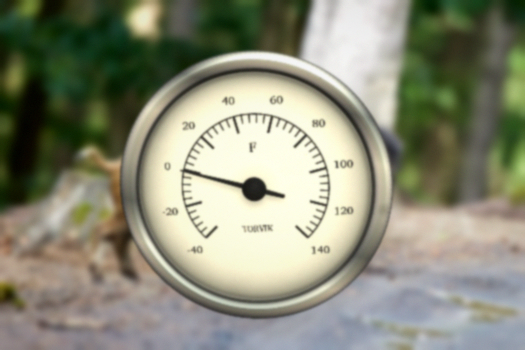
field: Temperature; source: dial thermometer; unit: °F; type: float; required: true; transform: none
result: 0 °F
